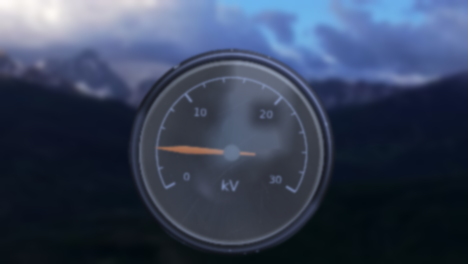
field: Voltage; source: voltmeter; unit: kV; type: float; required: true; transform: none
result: 4 kV
